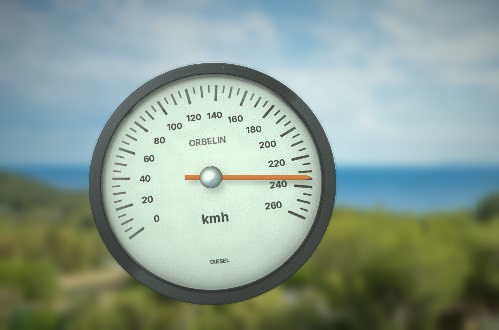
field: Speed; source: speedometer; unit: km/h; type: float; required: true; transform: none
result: 235 km/h
